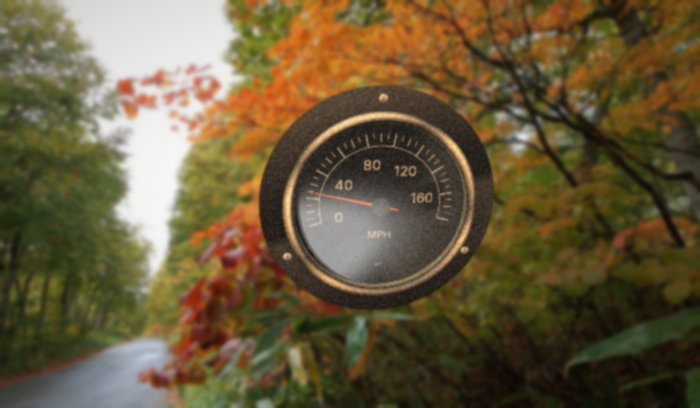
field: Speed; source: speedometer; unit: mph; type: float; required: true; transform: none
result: 25 mph
